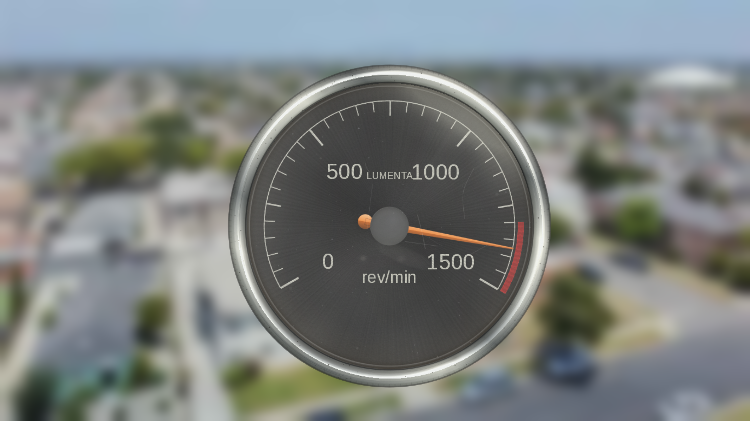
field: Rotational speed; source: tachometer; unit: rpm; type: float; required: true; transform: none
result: 1375 rpm
